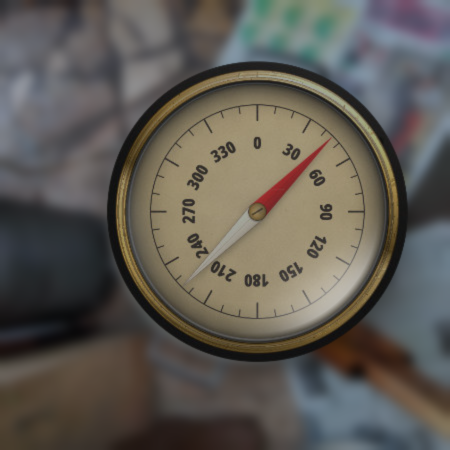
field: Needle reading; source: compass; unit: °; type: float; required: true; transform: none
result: 45 °
